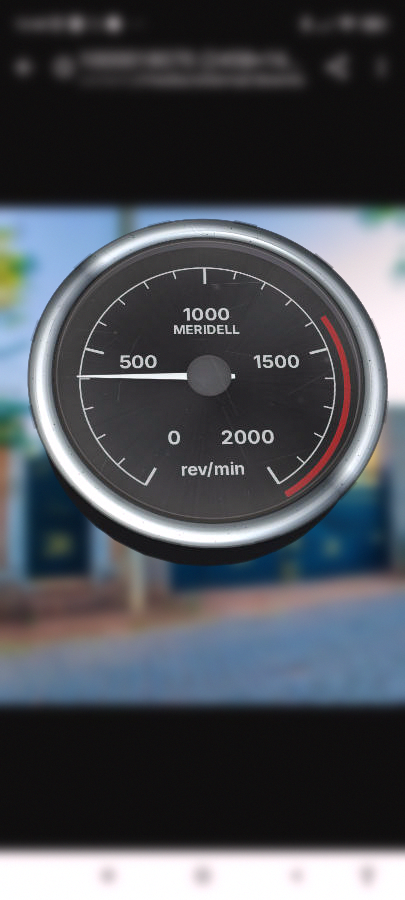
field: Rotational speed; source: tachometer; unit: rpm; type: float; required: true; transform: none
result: 400 rpm
